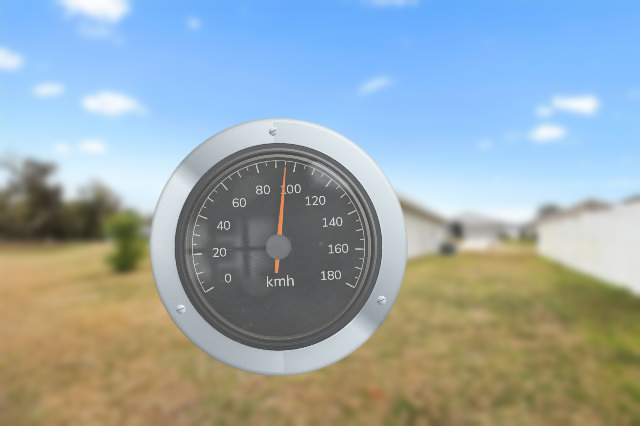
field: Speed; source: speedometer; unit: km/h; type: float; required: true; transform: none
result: 95 km/h
